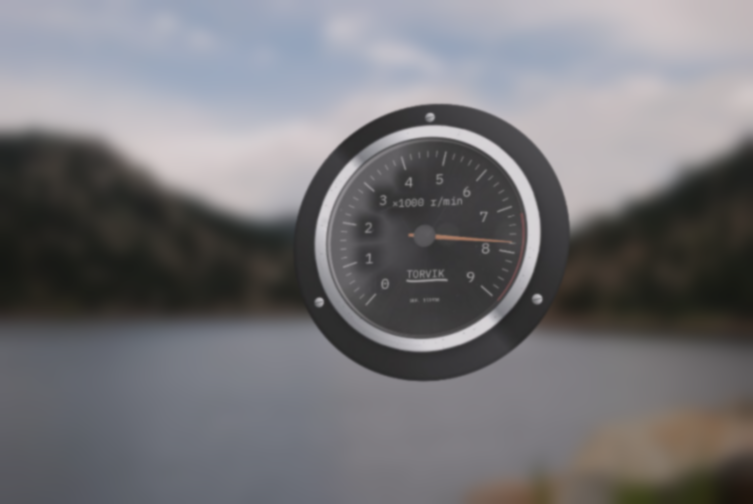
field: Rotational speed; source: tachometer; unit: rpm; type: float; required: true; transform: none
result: 7800 rpm
